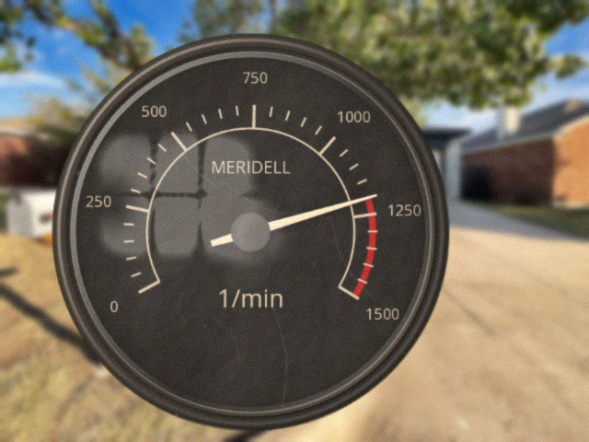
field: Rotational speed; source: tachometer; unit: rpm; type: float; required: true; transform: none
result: 1200 rpm
